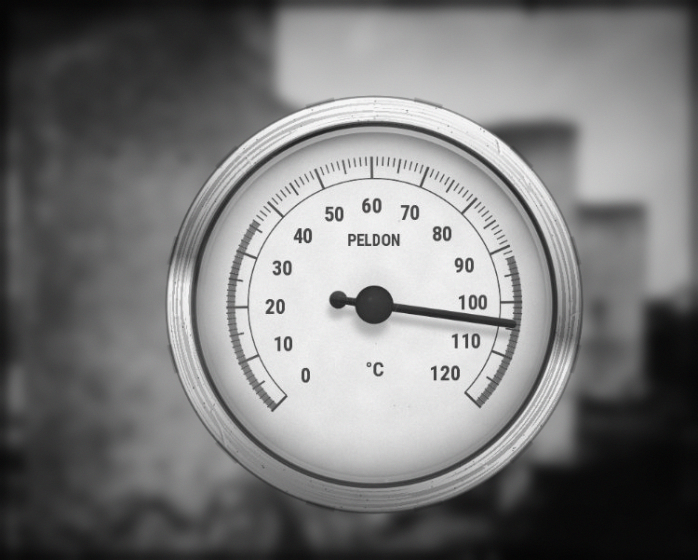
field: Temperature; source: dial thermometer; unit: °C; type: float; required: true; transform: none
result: 104 °C
